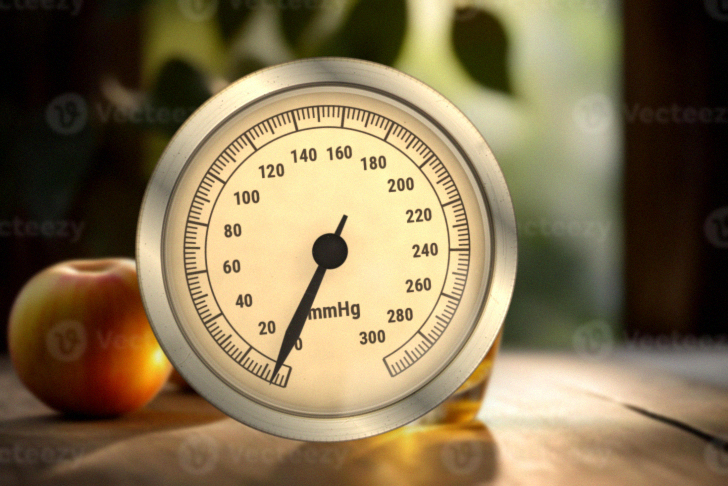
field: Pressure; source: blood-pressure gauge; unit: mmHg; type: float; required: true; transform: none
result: 6 mmHg
